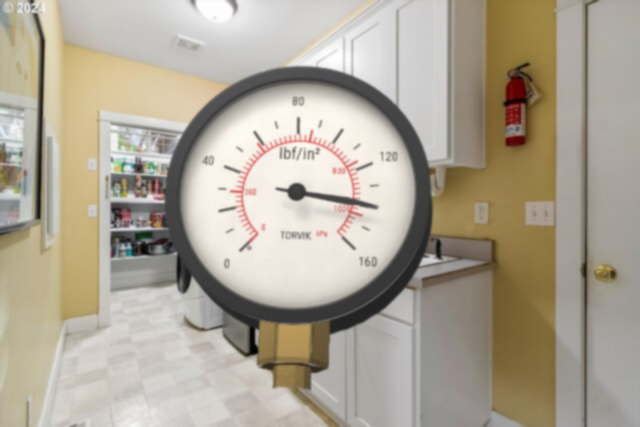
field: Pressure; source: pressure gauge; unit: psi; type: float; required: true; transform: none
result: 140 psi
